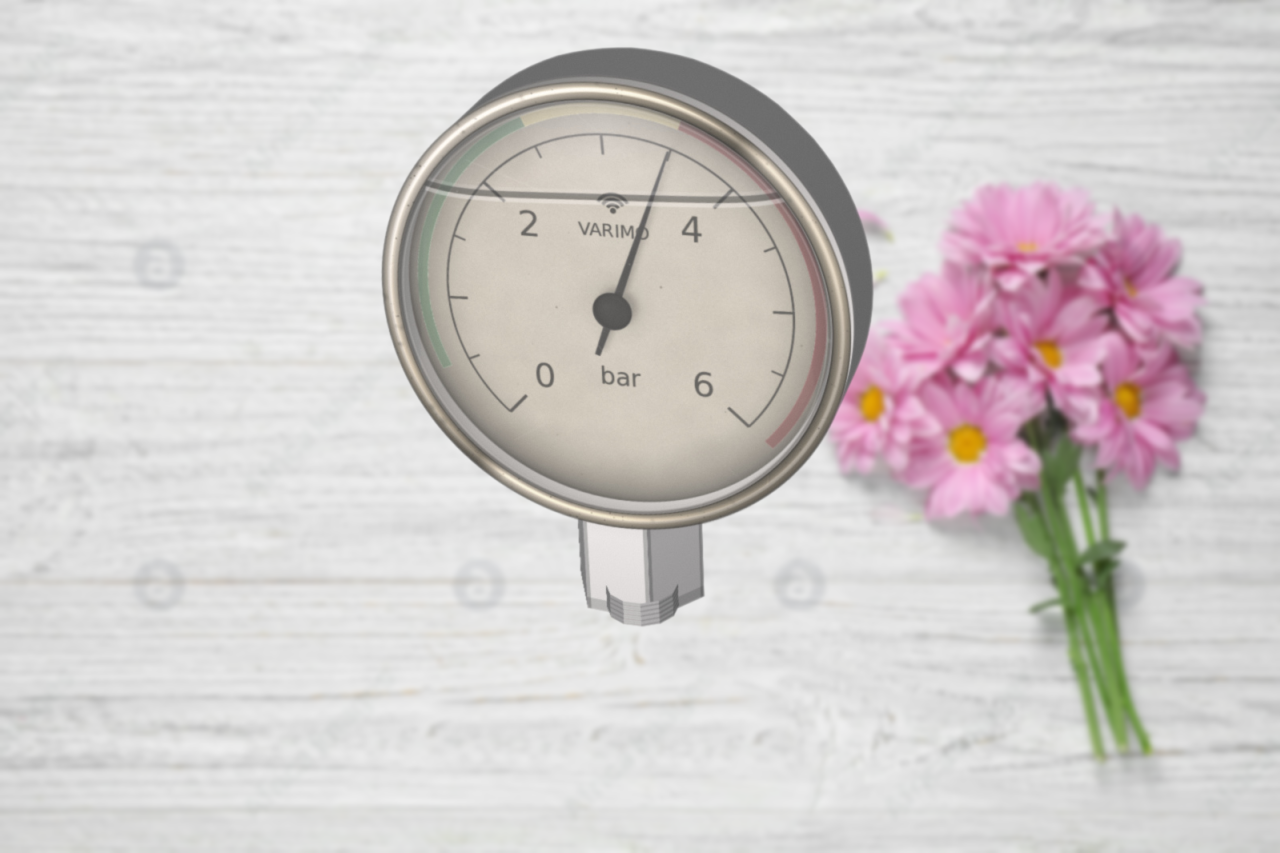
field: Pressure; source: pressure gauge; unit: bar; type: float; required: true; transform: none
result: 3.5 bar
